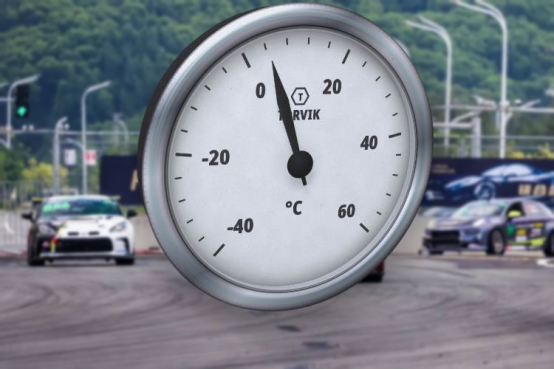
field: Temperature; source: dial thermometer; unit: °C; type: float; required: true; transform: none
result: 4 °C
